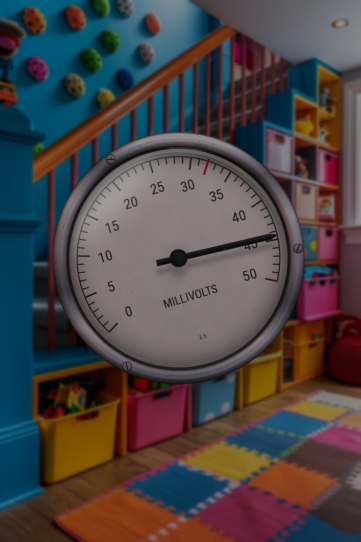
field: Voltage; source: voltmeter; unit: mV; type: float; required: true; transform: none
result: 44.5 mV
